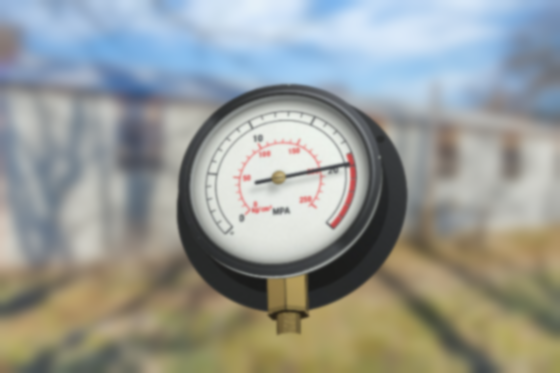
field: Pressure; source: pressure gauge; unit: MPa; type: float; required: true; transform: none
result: 20 MPa
